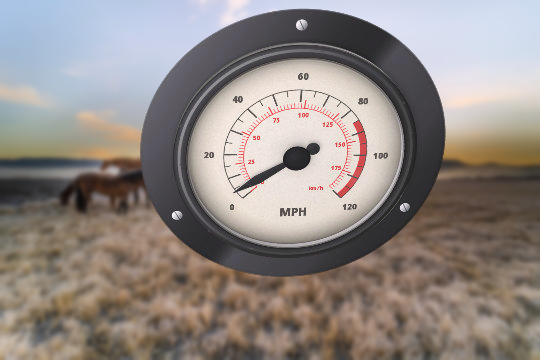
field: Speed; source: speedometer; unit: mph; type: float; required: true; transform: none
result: 5 mph
